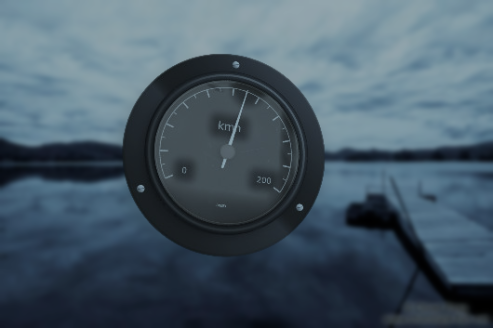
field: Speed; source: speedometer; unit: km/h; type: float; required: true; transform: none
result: 110 km/h
